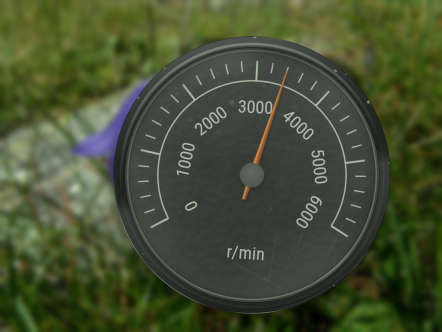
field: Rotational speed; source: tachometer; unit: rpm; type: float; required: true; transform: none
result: 3400 rpm
